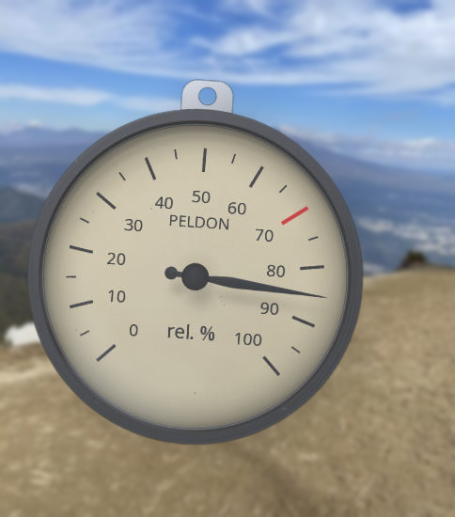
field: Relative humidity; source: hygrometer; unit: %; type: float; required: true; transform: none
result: 85 %
